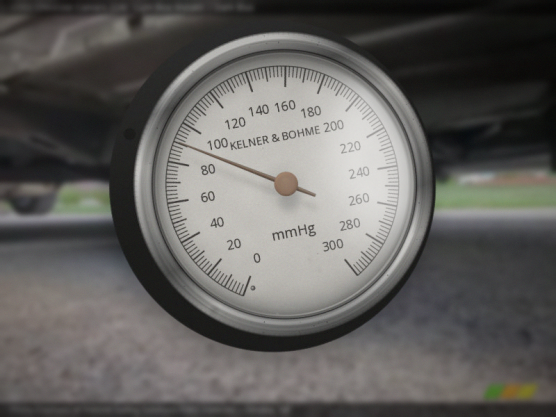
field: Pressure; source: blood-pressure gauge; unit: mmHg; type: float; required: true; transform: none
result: 90 mmHg
